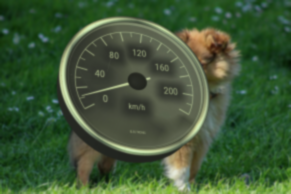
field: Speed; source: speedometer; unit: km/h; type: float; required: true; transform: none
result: 10 km/h
